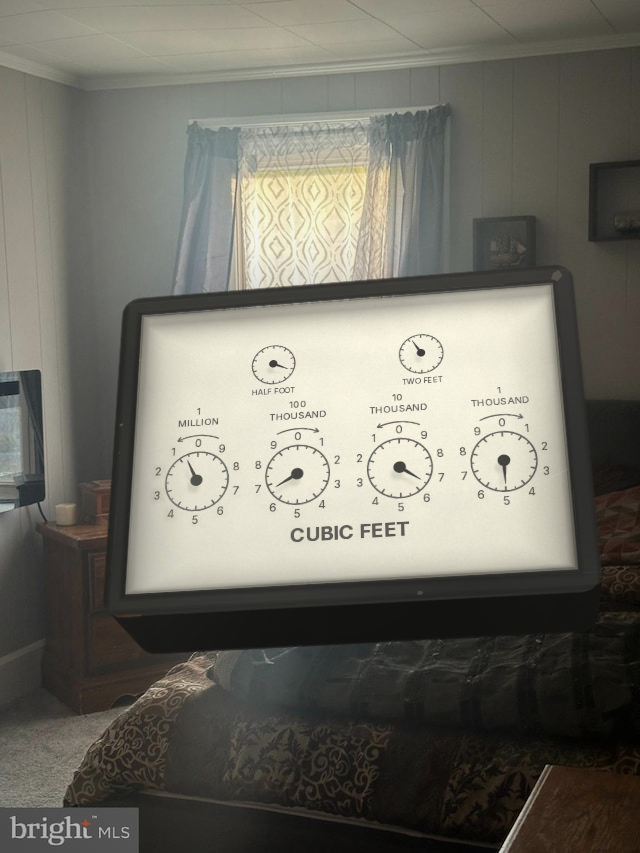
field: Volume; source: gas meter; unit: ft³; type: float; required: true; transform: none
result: 66500 ft³
